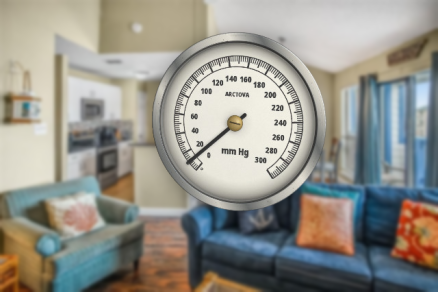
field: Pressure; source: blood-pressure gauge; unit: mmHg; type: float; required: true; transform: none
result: 10 mmHg
